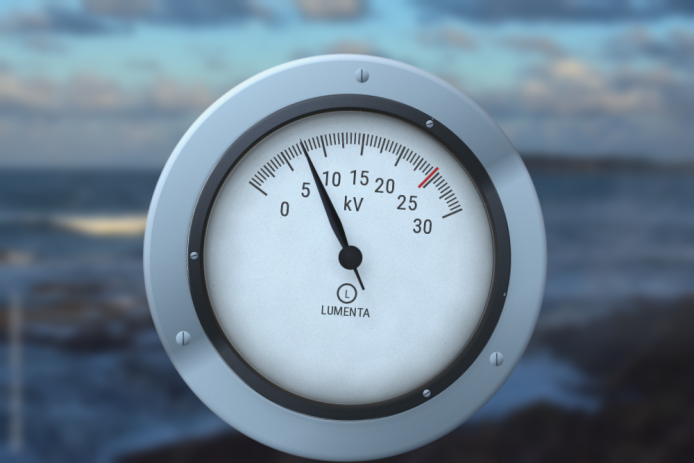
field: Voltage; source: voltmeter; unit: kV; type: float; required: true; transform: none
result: 7.5 kV
